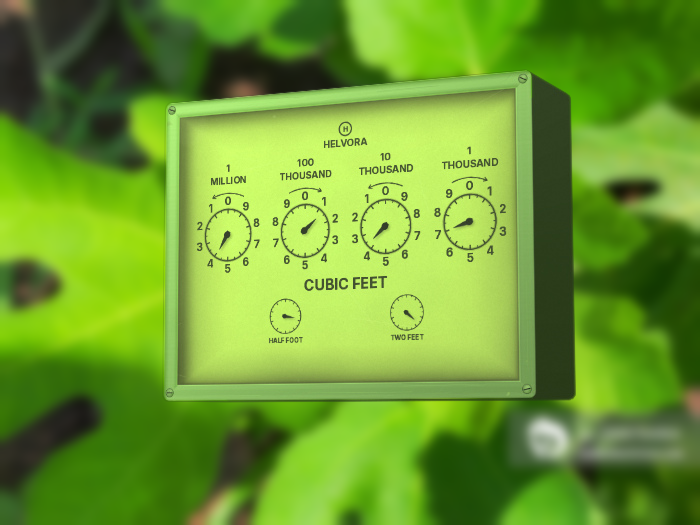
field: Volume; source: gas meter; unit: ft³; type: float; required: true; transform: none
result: 413700 ft³
